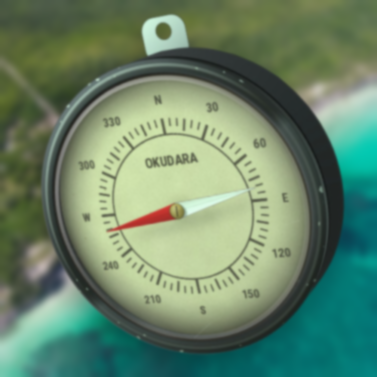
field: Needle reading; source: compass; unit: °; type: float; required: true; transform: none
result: 260 °
